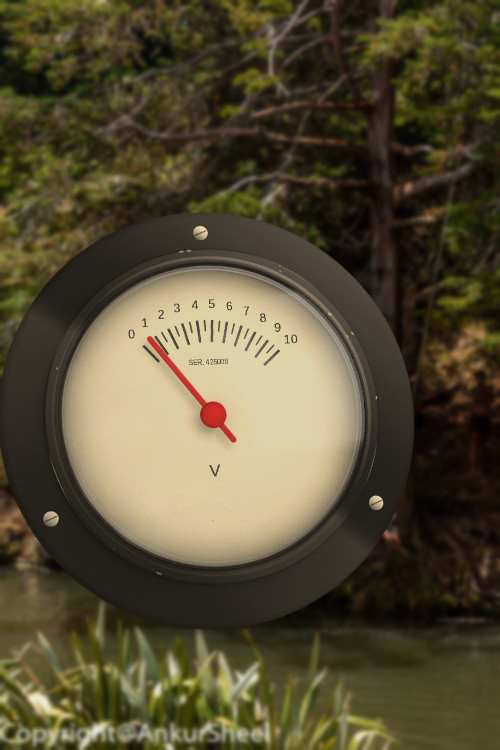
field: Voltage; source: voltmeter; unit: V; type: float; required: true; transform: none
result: 0.5 V
